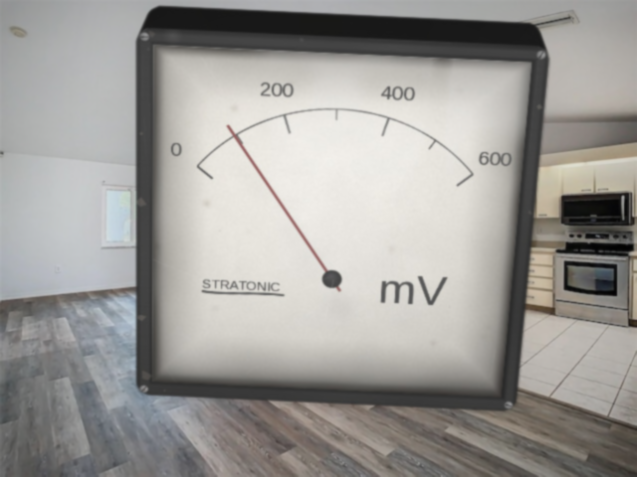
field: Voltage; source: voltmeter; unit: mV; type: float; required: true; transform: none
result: 100 mV
